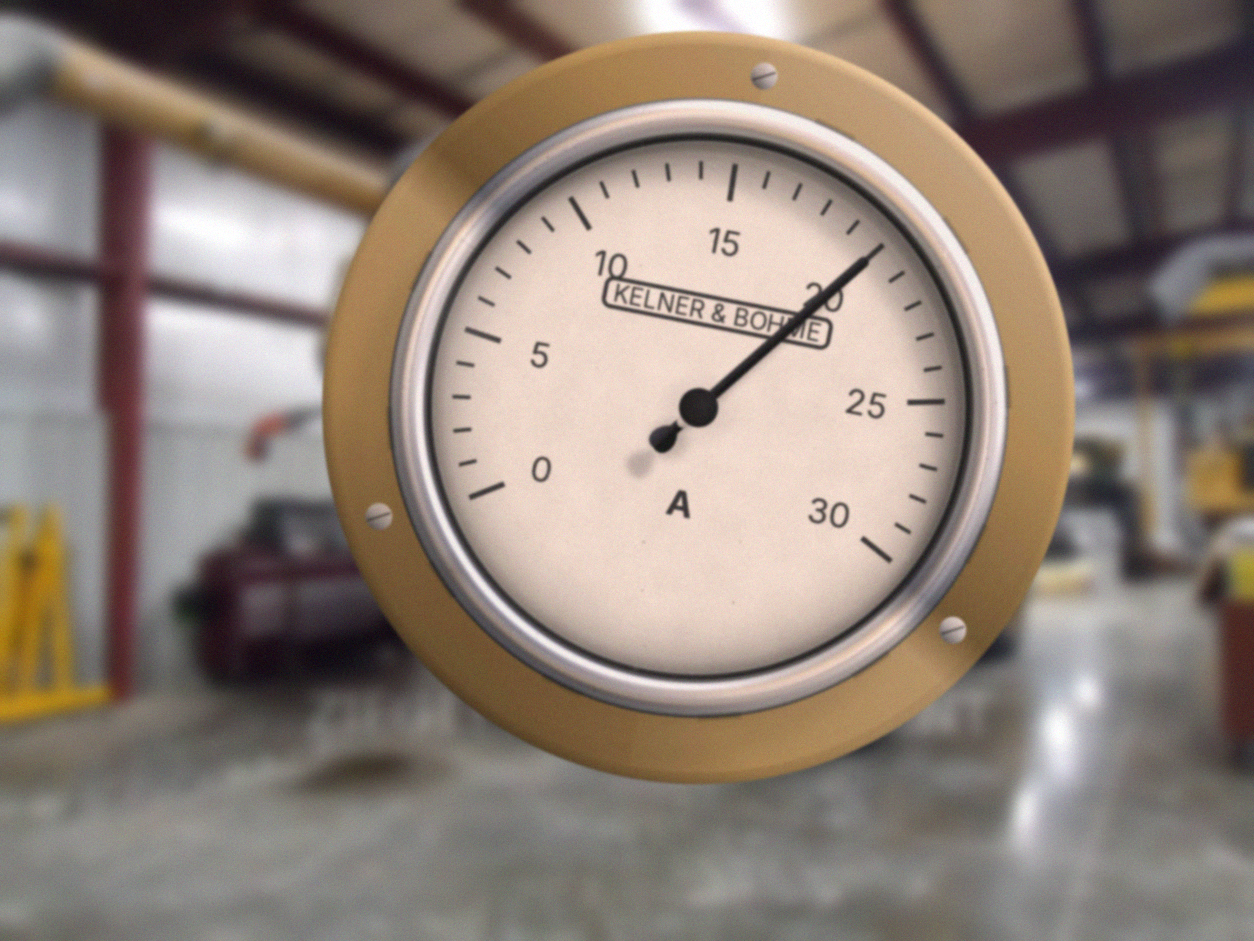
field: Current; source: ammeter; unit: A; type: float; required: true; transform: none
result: 20 A
